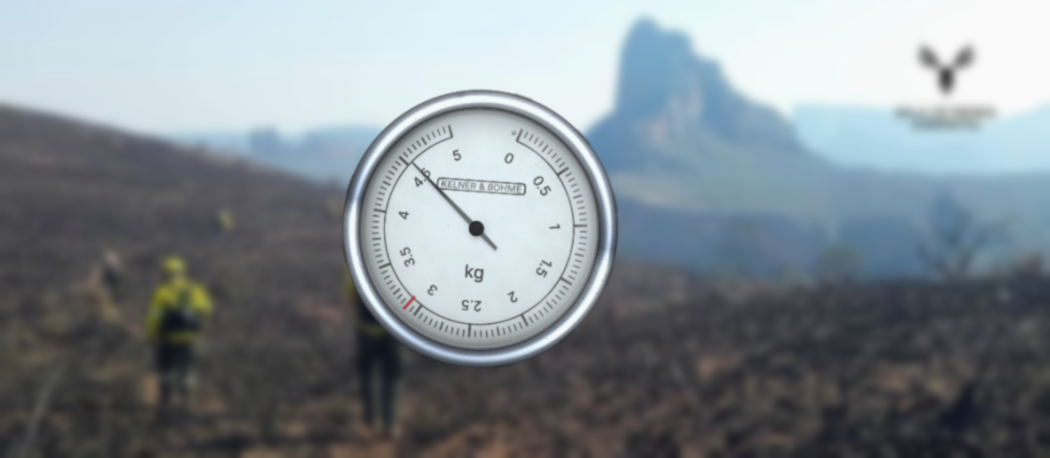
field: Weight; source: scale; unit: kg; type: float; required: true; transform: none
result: 4.55 kg
